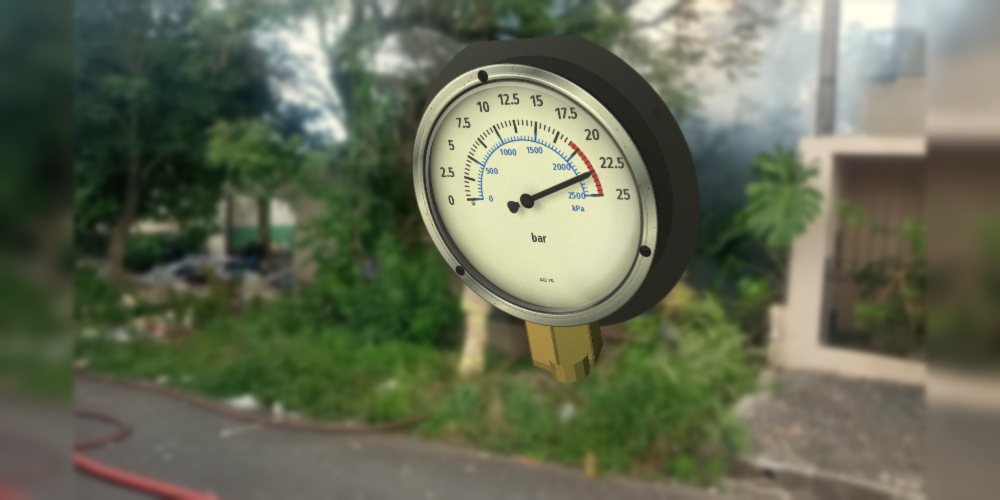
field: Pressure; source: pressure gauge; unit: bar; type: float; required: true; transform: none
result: 22.5 bar
